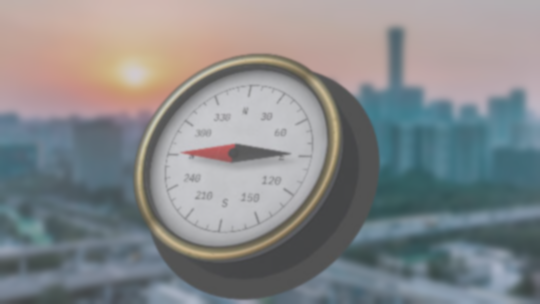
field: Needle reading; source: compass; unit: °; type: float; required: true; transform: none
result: 270 °
